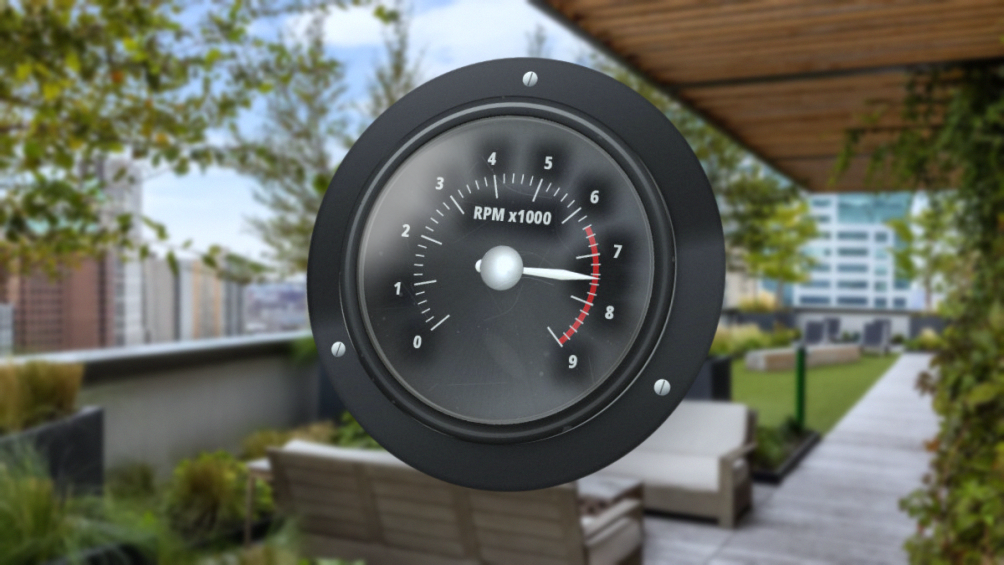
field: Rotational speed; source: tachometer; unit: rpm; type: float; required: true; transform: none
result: 7500 rpm
